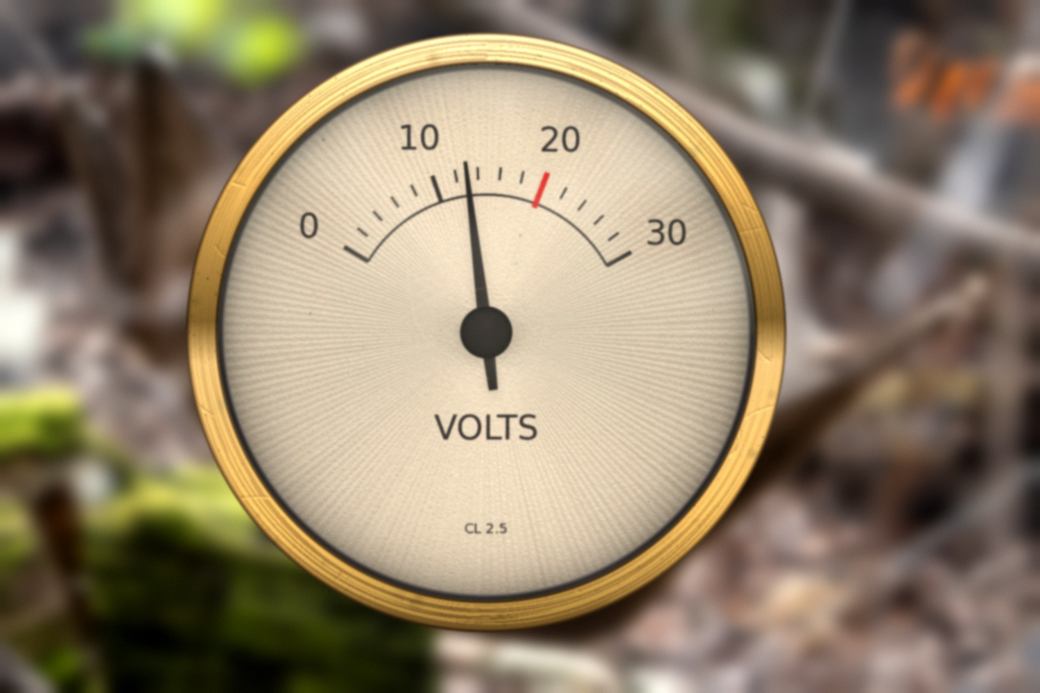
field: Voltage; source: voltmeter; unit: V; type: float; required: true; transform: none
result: 13 V
